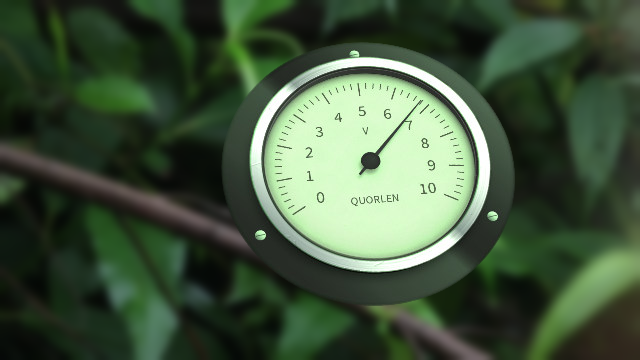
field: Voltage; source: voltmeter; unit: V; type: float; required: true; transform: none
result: 6.8 V
